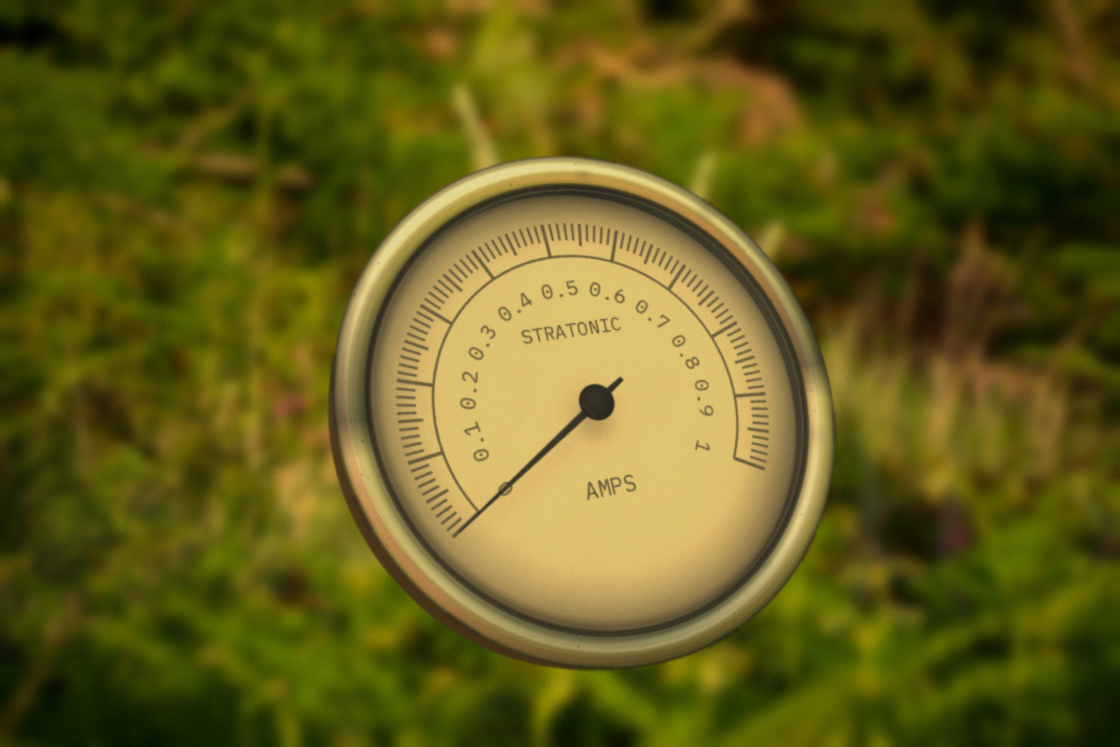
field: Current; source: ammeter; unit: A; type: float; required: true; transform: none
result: 0 A
